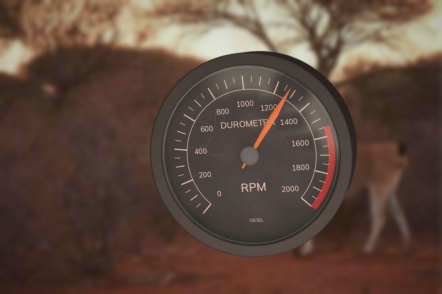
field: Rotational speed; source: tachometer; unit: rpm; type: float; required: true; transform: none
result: 1275 rpm
